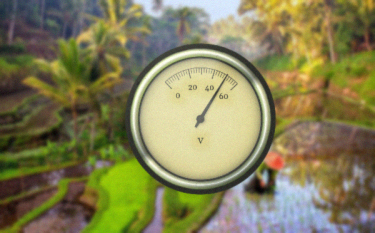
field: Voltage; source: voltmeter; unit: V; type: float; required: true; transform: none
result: 50 V
